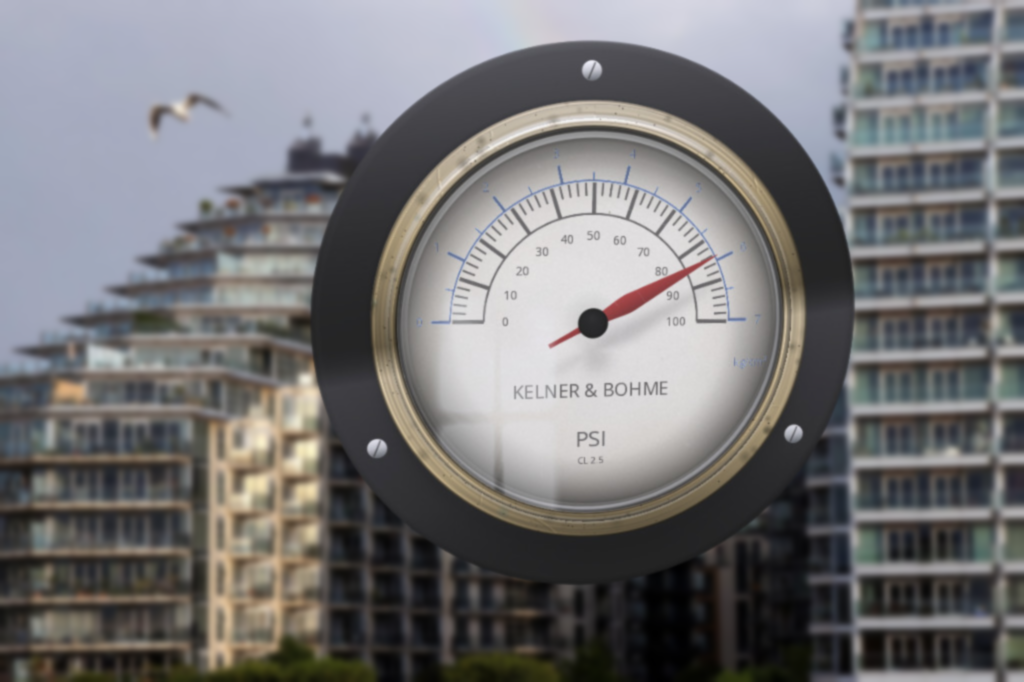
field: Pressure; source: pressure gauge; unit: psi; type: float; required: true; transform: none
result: 84 psi
